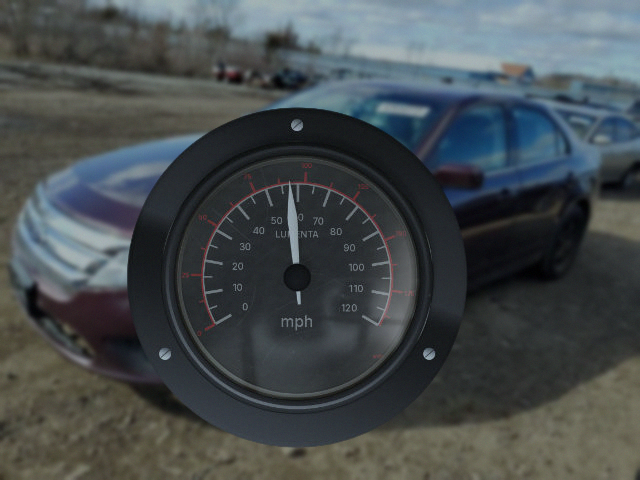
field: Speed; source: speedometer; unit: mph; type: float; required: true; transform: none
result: 57.5 mph
